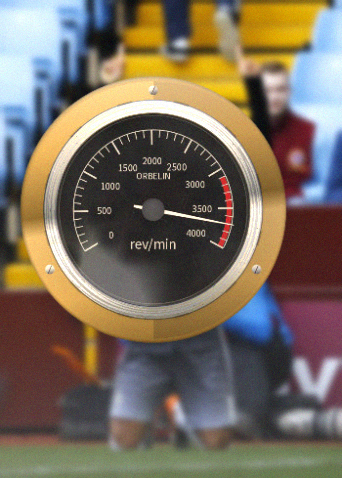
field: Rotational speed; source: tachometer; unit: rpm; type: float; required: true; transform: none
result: 3700 rpm
